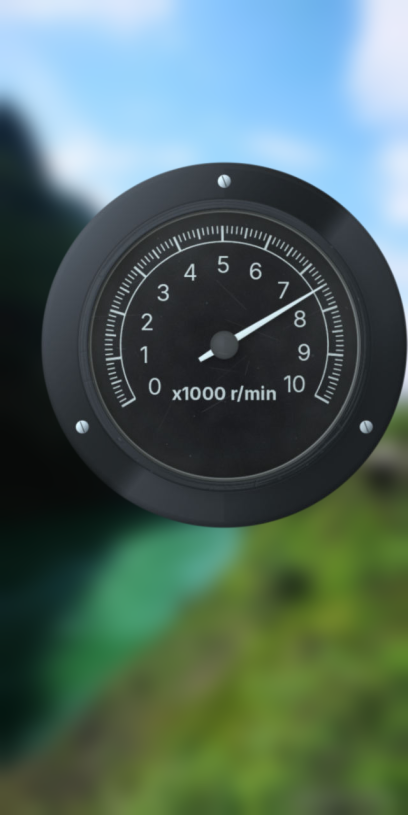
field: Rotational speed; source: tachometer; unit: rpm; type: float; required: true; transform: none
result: 7500 rpm
